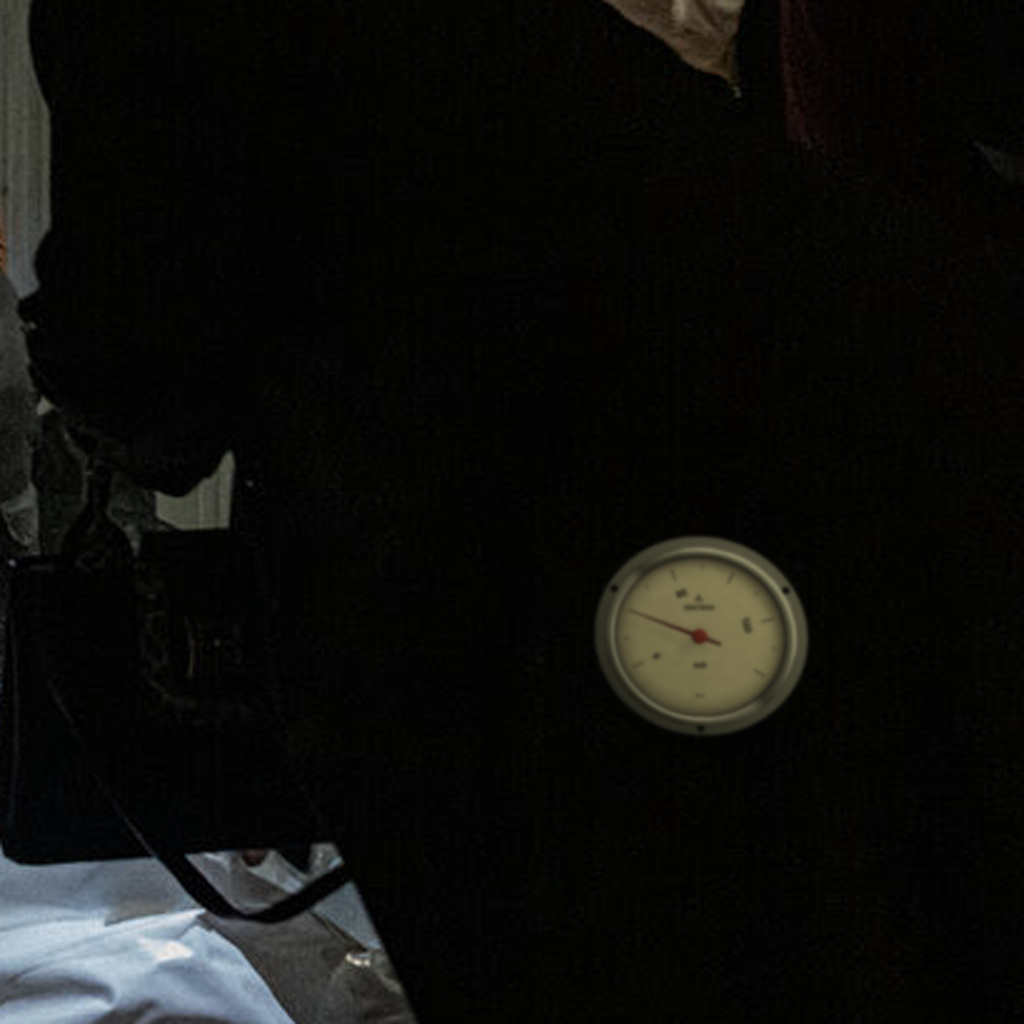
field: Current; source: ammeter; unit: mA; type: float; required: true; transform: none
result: 40 mA
